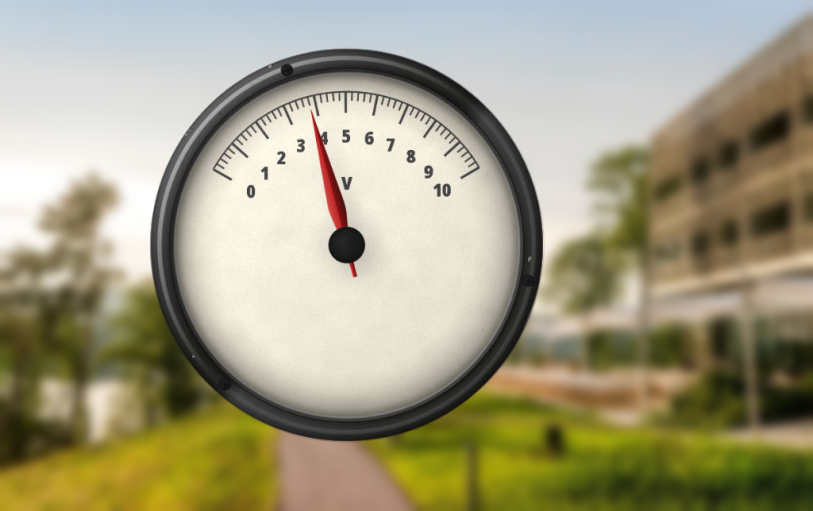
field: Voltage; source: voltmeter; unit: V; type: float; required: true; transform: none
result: 3.8 V
